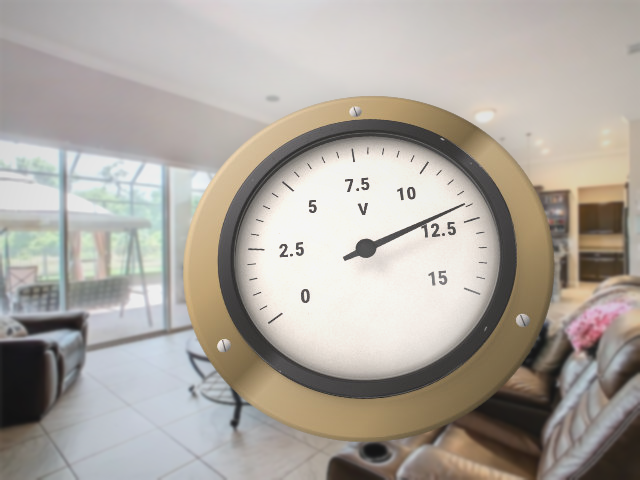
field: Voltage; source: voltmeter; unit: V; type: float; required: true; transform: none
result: 12 V
